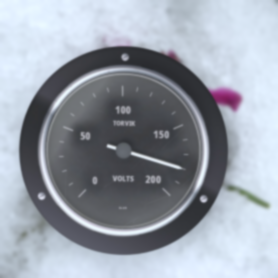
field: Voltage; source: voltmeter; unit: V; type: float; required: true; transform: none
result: 180 V
